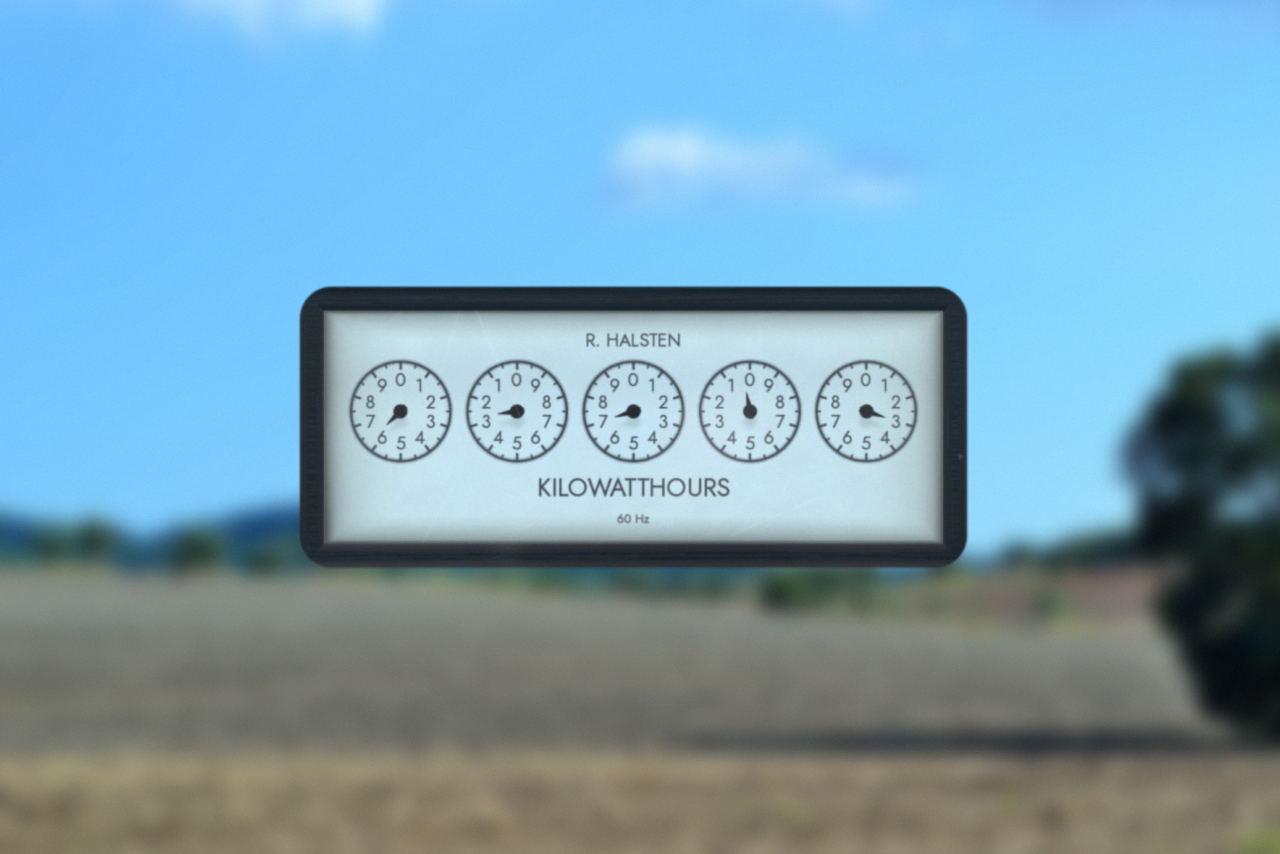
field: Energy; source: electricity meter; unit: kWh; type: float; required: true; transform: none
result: 62703 kWh
